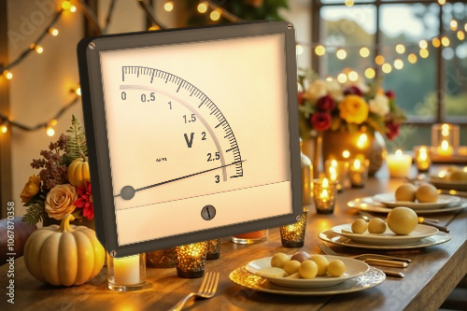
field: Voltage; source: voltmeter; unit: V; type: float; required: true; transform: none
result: 2.75 V
